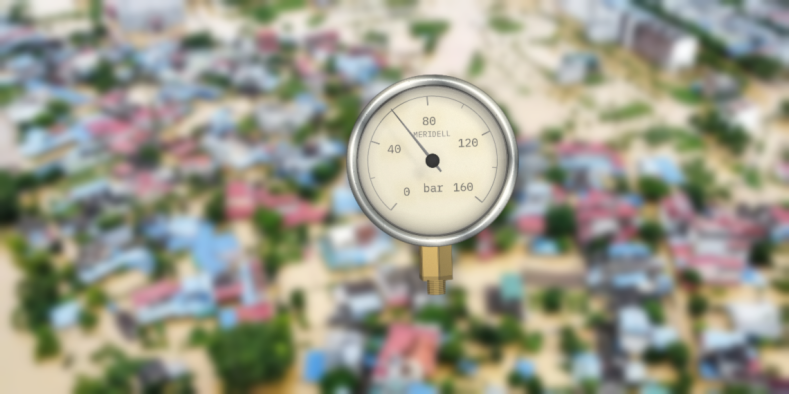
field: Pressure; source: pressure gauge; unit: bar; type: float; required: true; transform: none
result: 60 bar
